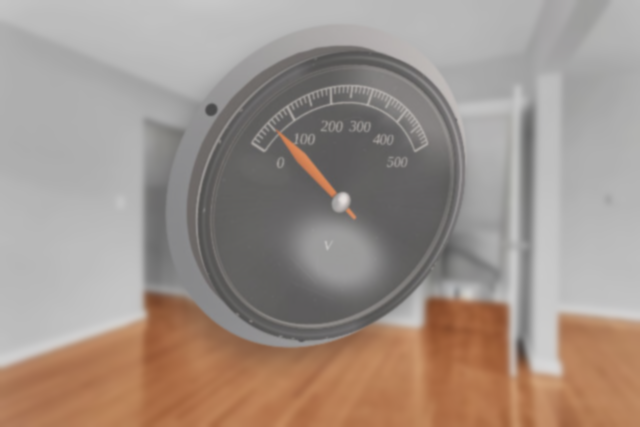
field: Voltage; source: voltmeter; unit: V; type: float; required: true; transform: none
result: 50 V
